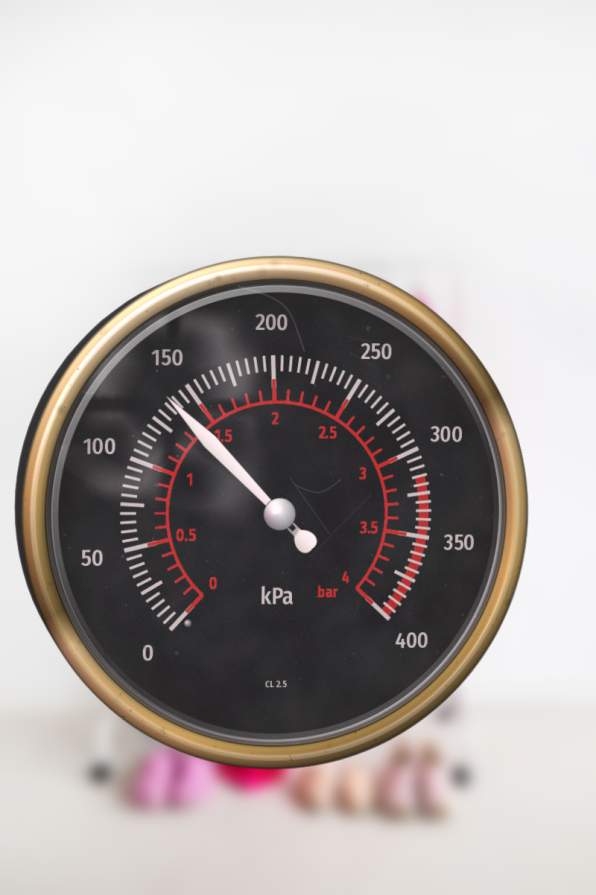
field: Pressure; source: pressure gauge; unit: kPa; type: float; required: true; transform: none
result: 137.5 kPa
